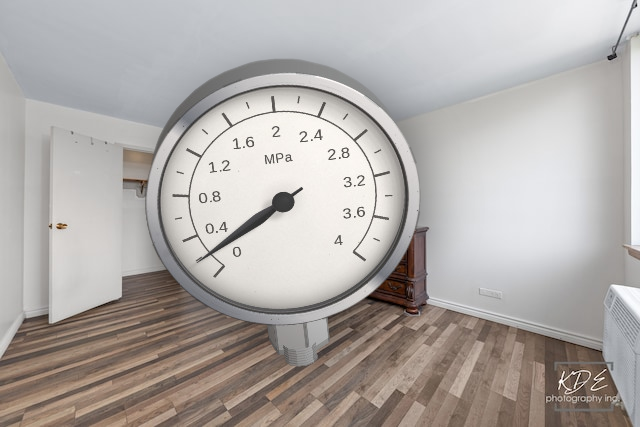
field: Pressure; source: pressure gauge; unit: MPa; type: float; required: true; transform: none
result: 0.2 MPa
